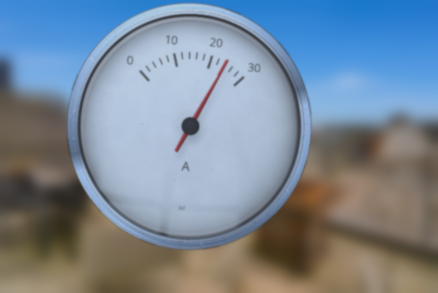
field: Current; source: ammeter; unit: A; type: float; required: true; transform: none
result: 24 A
